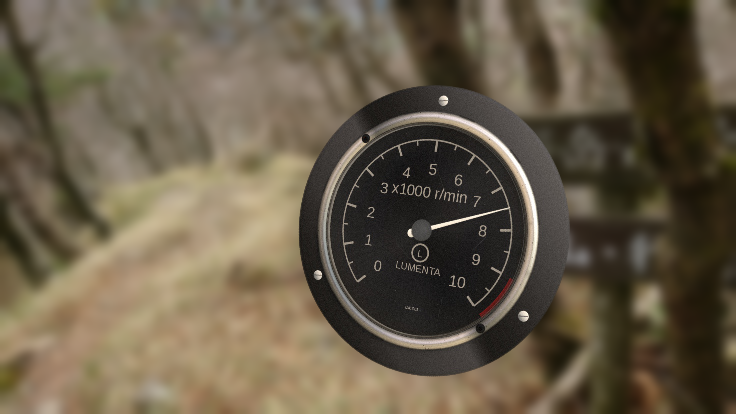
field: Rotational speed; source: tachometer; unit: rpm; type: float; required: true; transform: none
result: 7500 rpm
